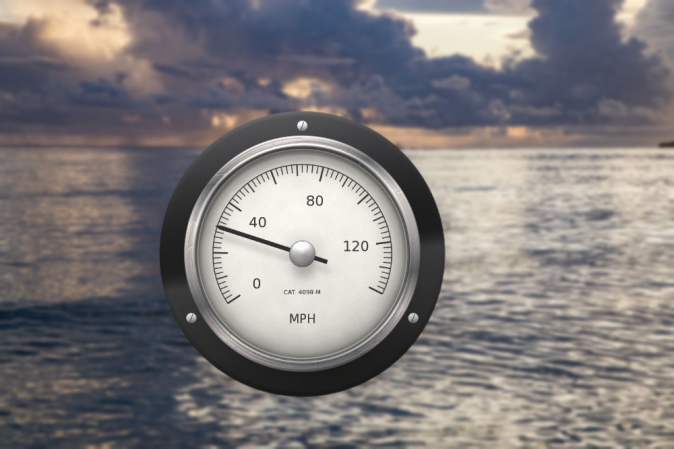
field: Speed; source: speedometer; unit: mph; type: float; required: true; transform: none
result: 30 mph
